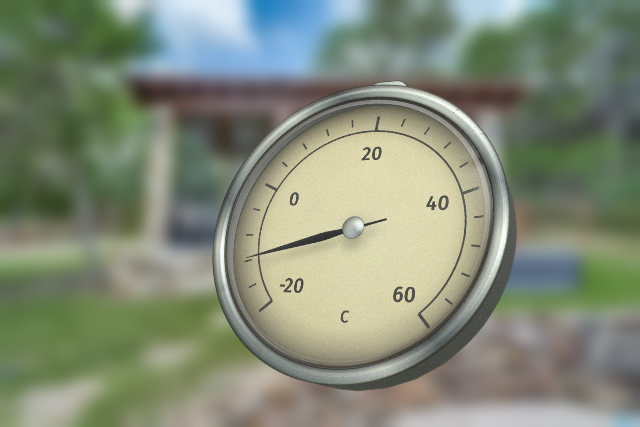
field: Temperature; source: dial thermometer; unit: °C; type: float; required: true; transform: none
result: -12 °C
